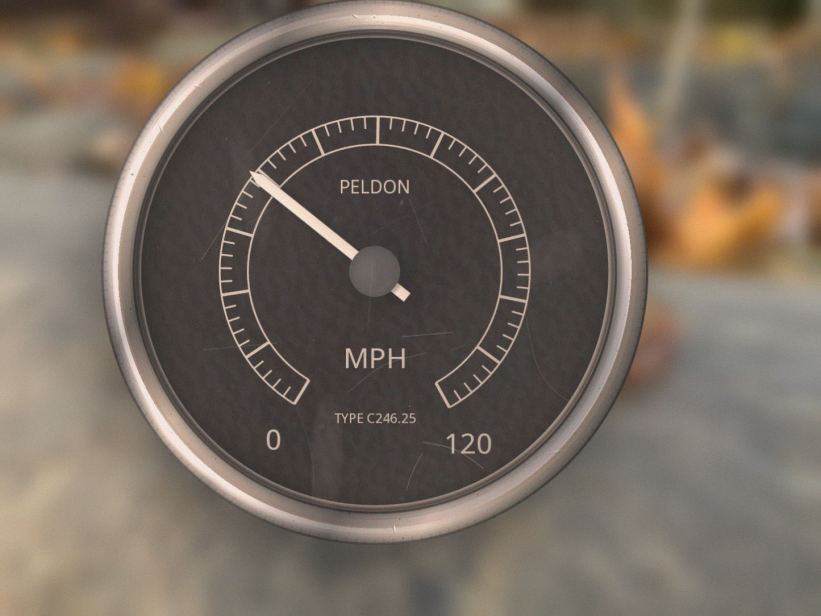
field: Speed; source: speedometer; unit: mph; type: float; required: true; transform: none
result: 39 mph
